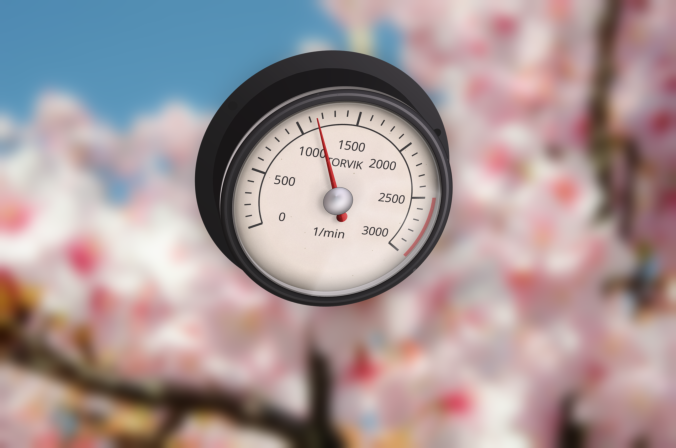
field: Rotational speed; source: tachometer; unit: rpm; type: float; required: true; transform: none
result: 1150 rpm
